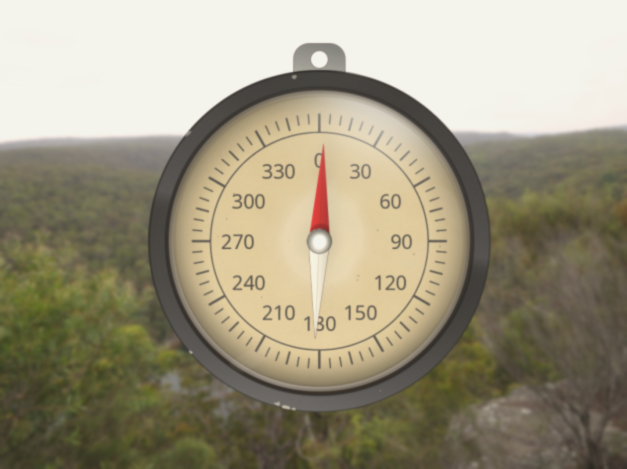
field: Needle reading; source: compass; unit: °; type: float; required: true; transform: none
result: 2.5 °
